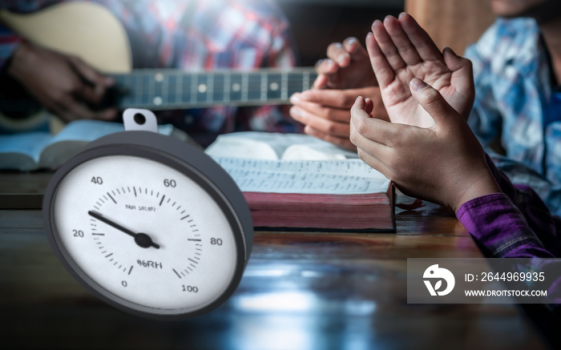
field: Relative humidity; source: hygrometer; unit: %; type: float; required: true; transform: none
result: 30 %
